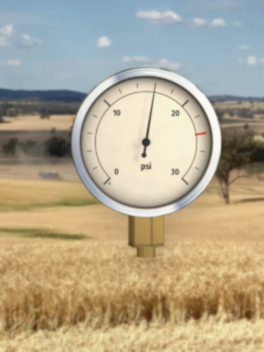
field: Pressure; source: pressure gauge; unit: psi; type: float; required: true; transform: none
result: 16 psi
